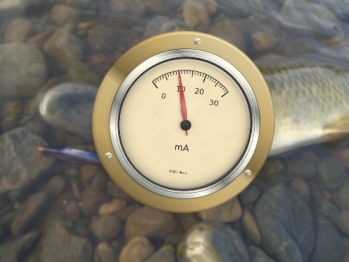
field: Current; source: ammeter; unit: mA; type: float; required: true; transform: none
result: 10 mA
